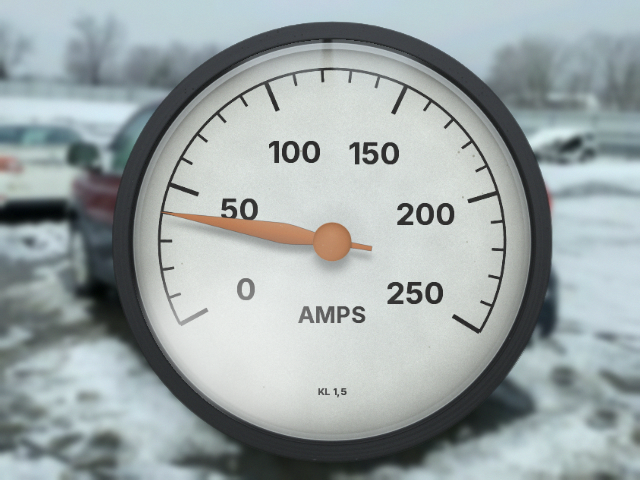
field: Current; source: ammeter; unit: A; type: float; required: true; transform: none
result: 40 A
